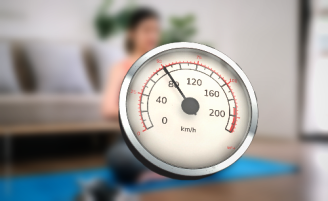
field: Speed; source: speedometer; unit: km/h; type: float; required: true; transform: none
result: 80 km/h
